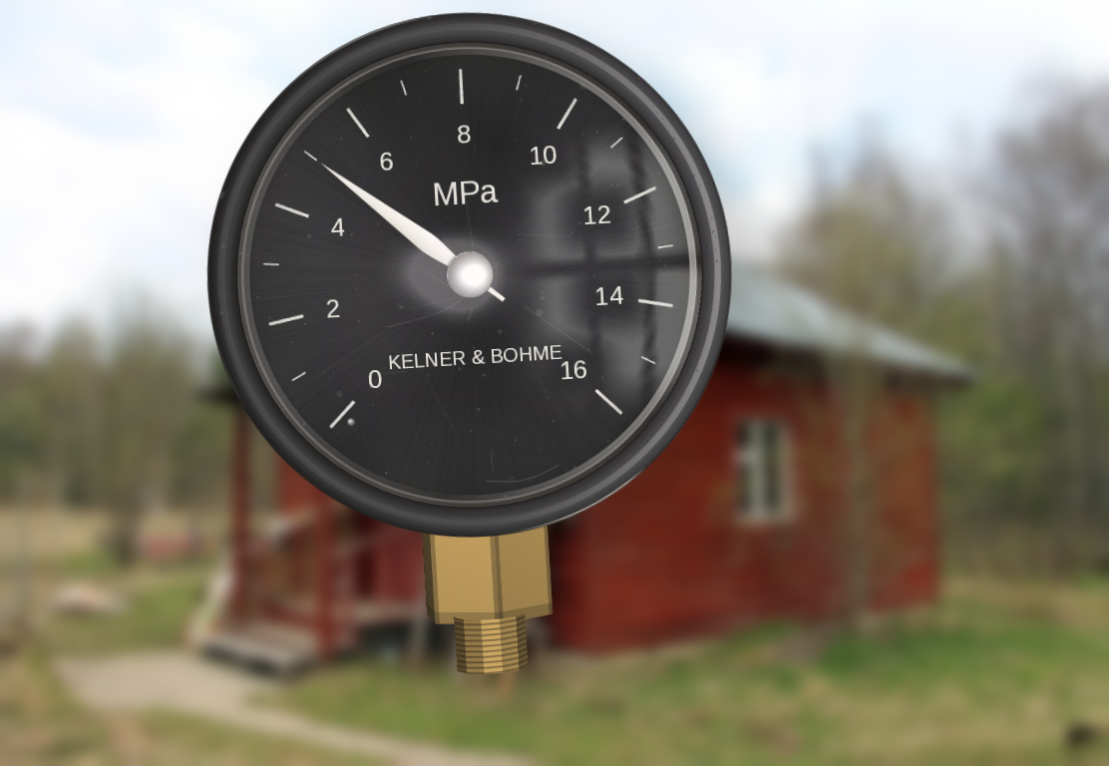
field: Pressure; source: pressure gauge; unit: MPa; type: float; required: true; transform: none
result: 5 MPa
